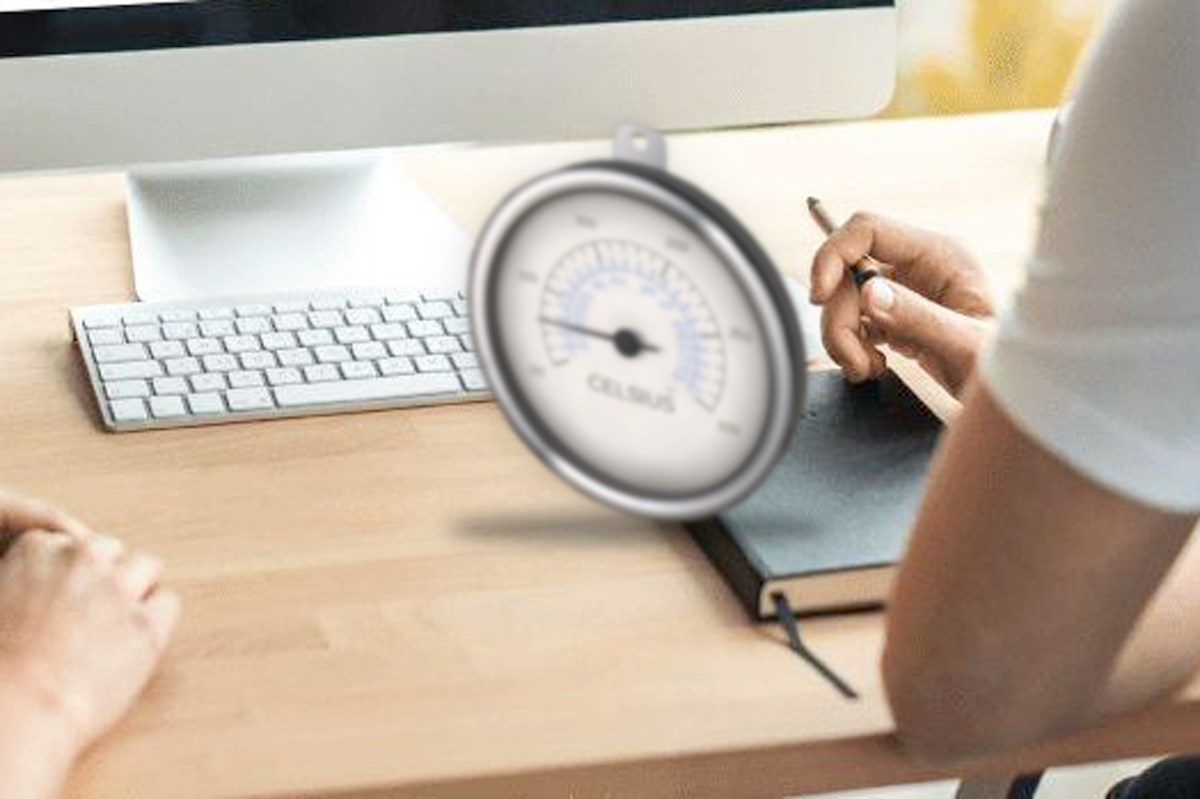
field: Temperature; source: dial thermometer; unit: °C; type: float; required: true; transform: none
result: 80 °C
